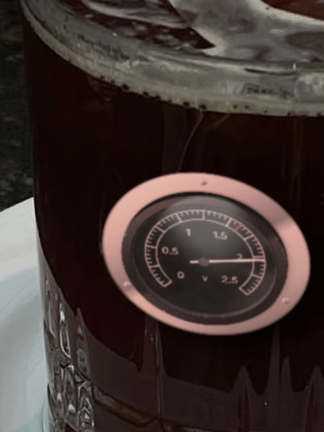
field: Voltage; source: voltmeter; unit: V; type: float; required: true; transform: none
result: 2 V
